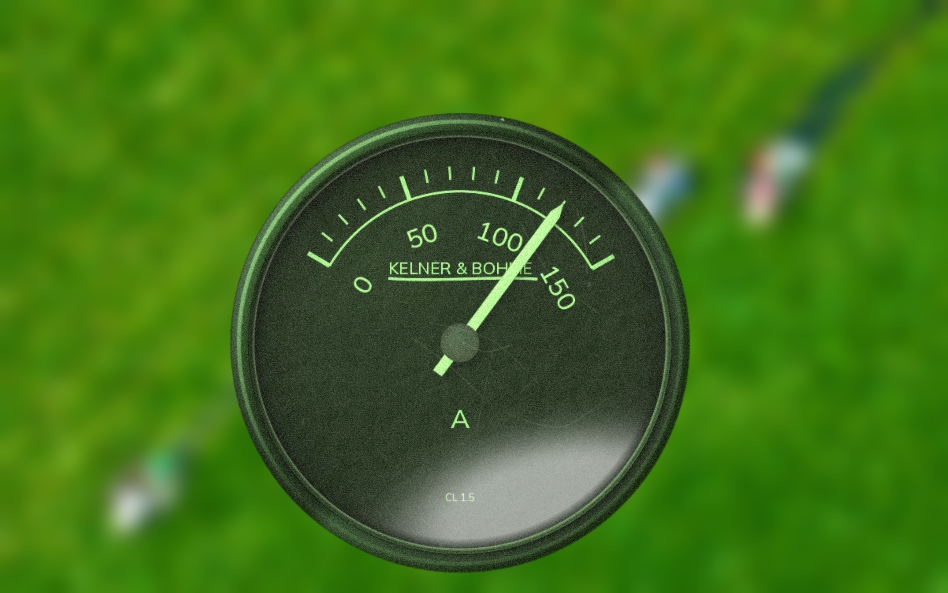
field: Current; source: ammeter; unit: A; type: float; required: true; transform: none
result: 120 A
